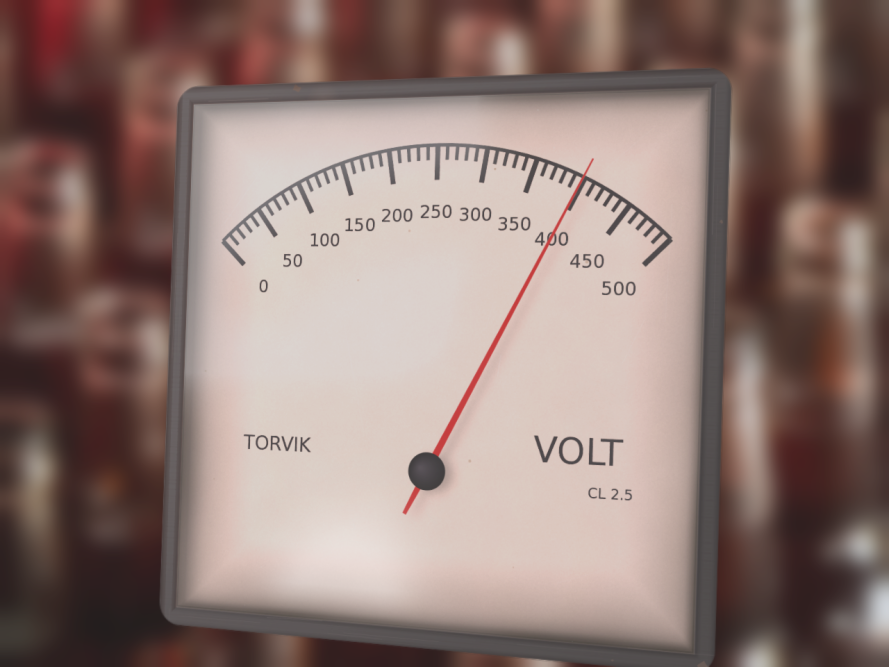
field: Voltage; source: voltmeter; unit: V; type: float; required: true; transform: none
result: 400 V
